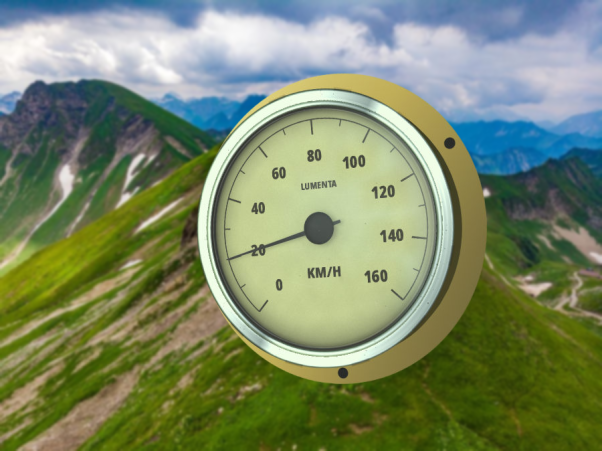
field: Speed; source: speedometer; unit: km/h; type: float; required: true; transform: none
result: 20 km/h
